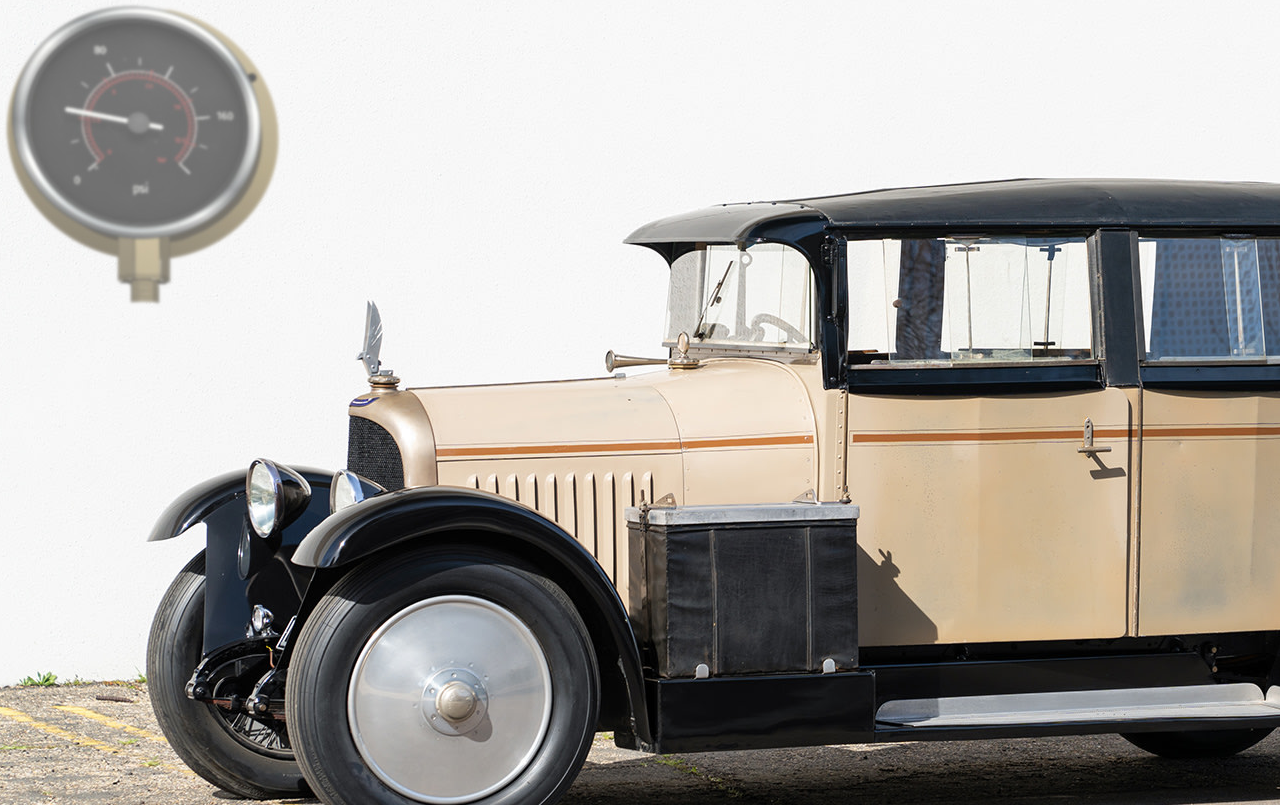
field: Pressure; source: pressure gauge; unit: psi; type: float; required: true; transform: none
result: 40 psi
